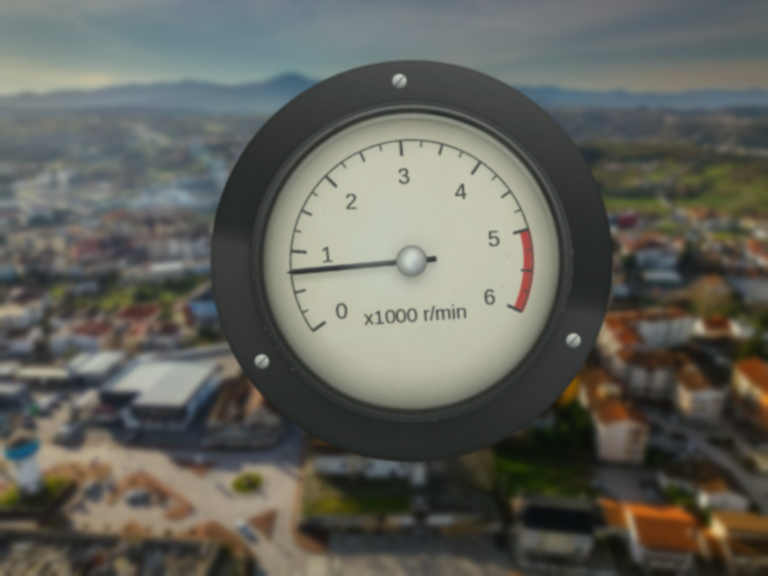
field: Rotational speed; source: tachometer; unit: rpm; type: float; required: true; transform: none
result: 750 rpm
